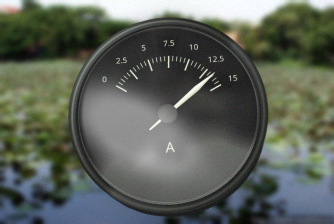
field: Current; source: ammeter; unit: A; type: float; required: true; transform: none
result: 13.5 A
